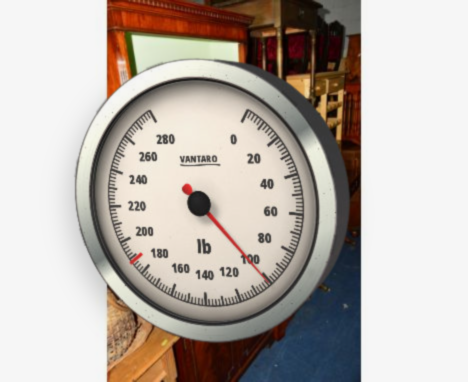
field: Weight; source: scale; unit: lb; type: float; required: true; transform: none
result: 100 lb
